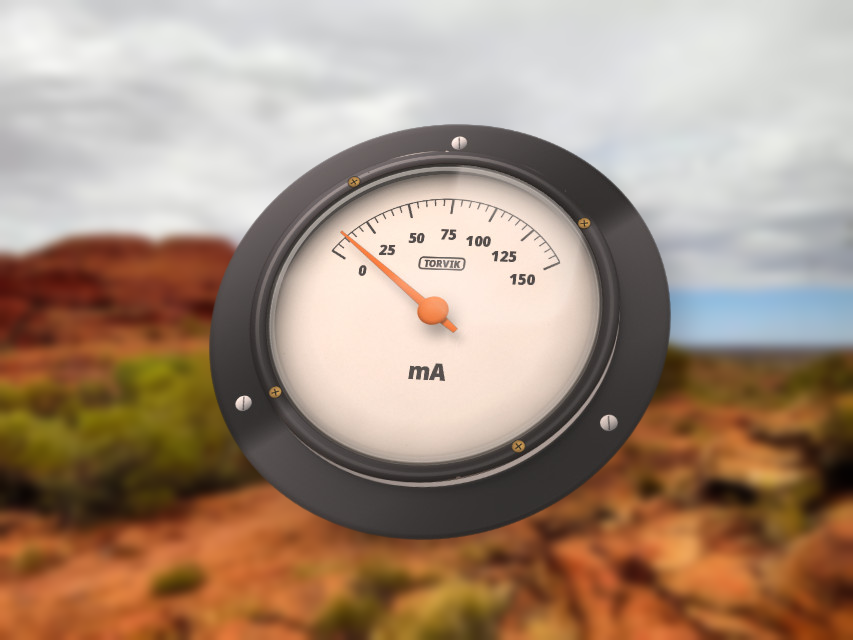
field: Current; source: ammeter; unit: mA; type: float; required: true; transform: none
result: 10 mA
